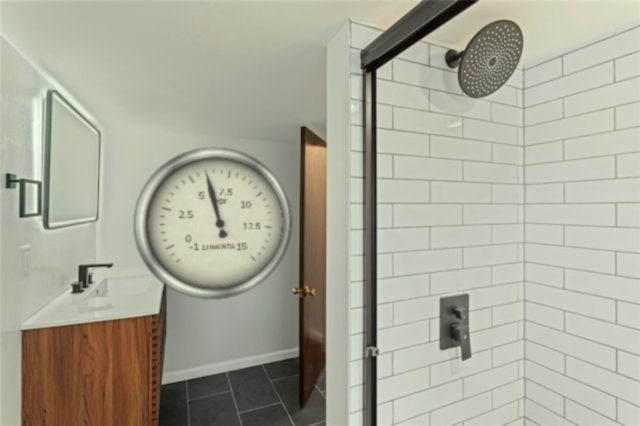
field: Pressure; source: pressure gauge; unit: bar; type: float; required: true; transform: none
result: 6 bar
